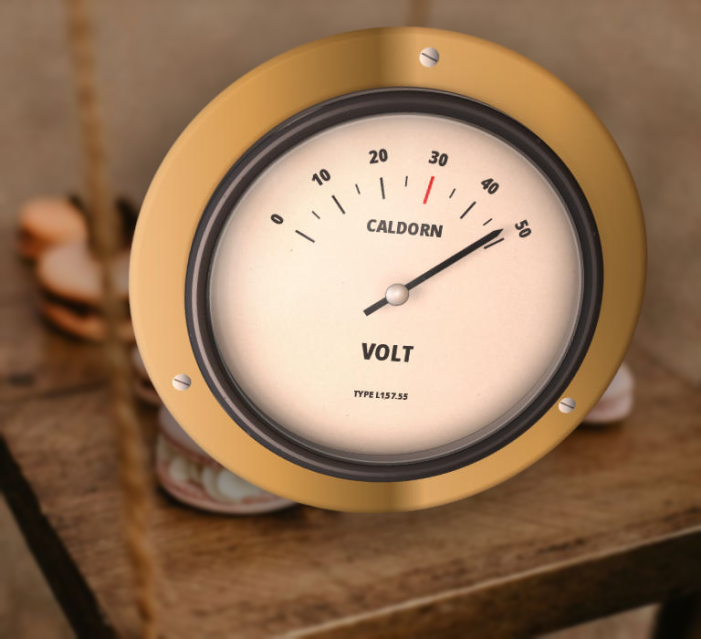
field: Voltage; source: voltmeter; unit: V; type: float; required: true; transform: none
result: 47.5 V
